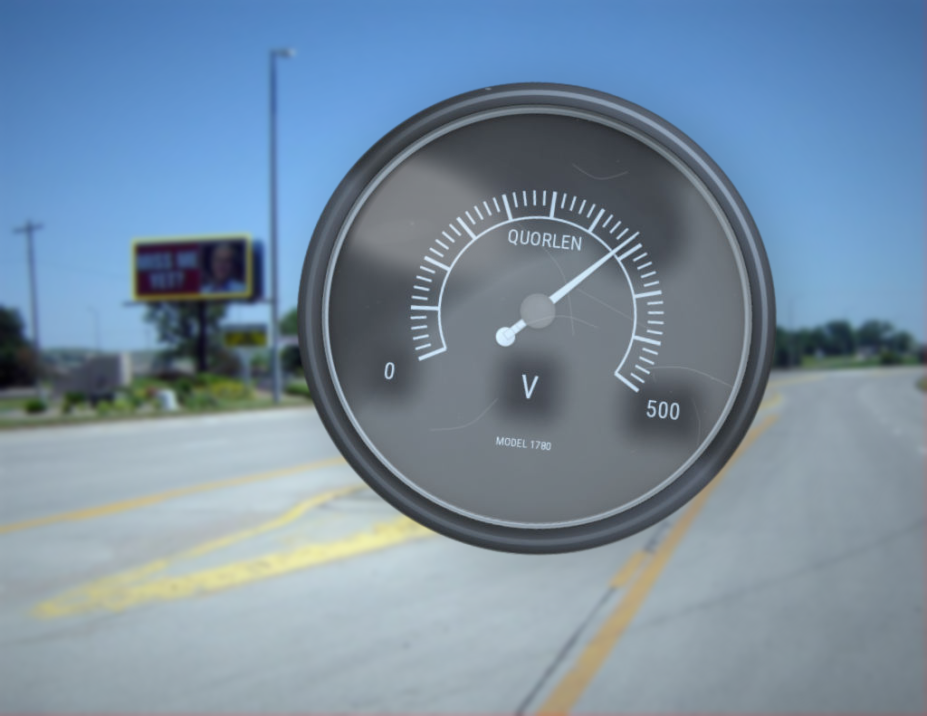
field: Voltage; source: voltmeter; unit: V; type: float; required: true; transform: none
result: 340 V
